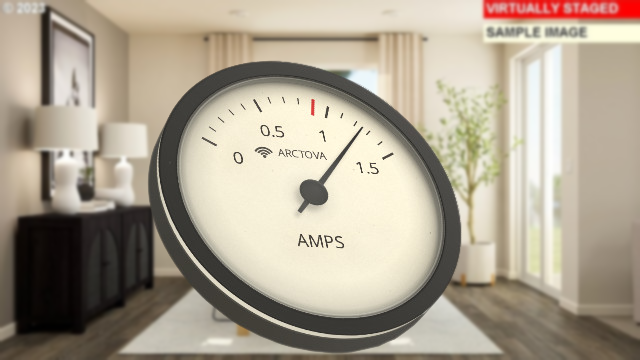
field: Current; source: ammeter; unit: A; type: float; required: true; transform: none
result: 1.25 A
